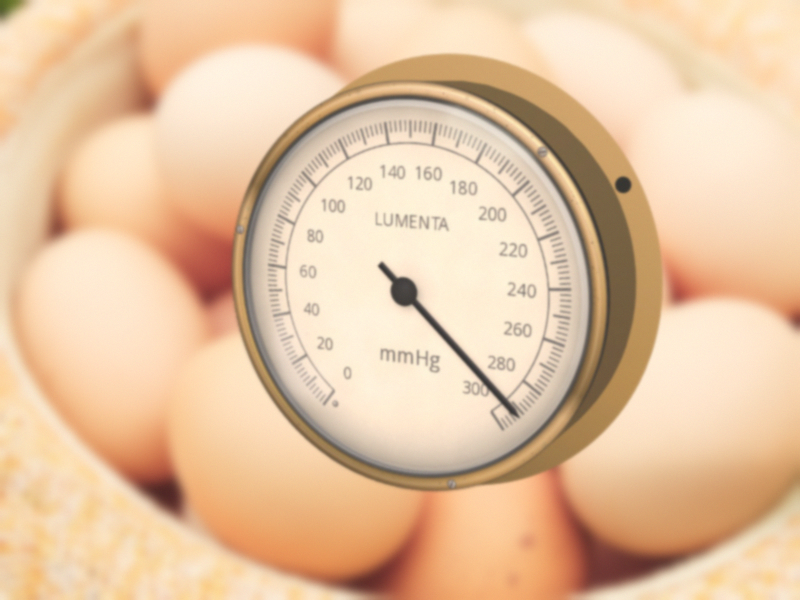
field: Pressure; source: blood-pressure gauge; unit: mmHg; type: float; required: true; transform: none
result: 290 mmHg
